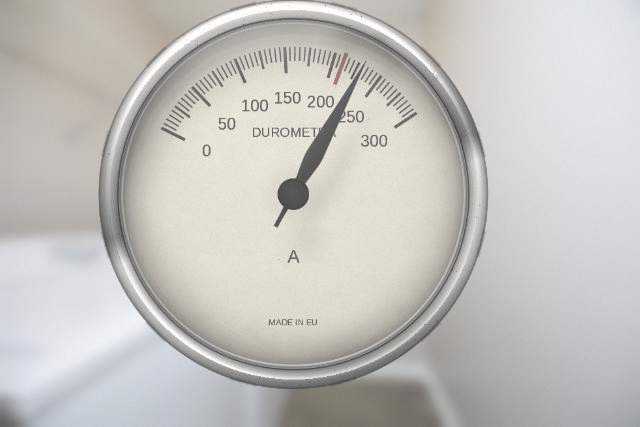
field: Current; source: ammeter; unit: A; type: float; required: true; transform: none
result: 230 A
